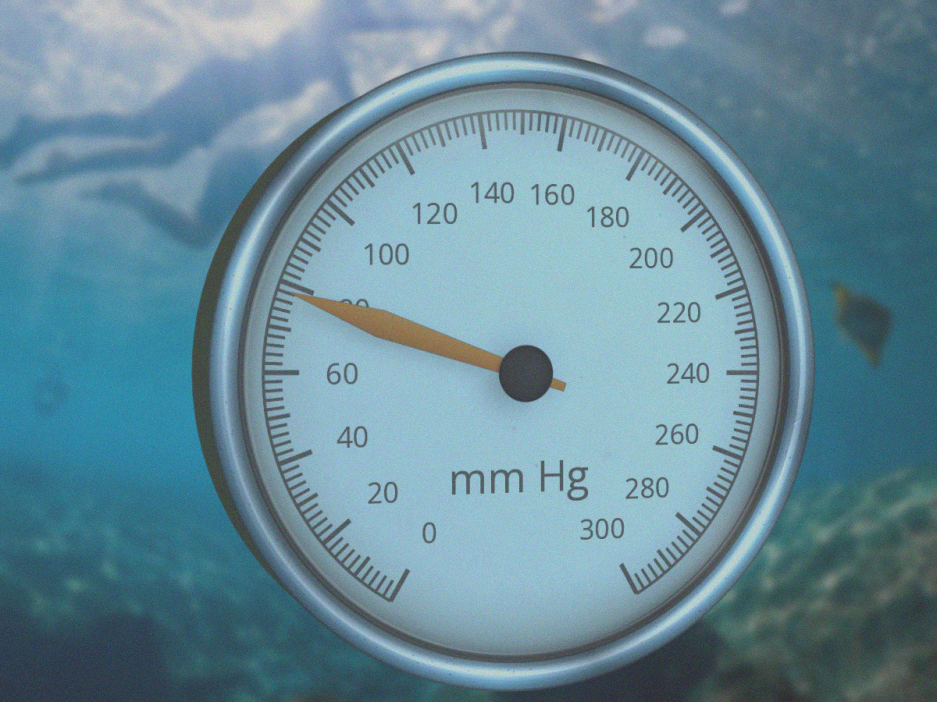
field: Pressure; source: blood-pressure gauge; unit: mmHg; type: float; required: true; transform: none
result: 78 mmHg
